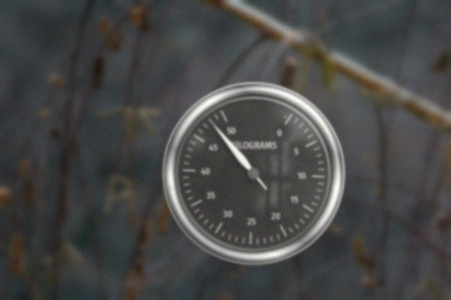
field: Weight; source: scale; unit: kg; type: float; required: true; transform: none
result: 48 kg
